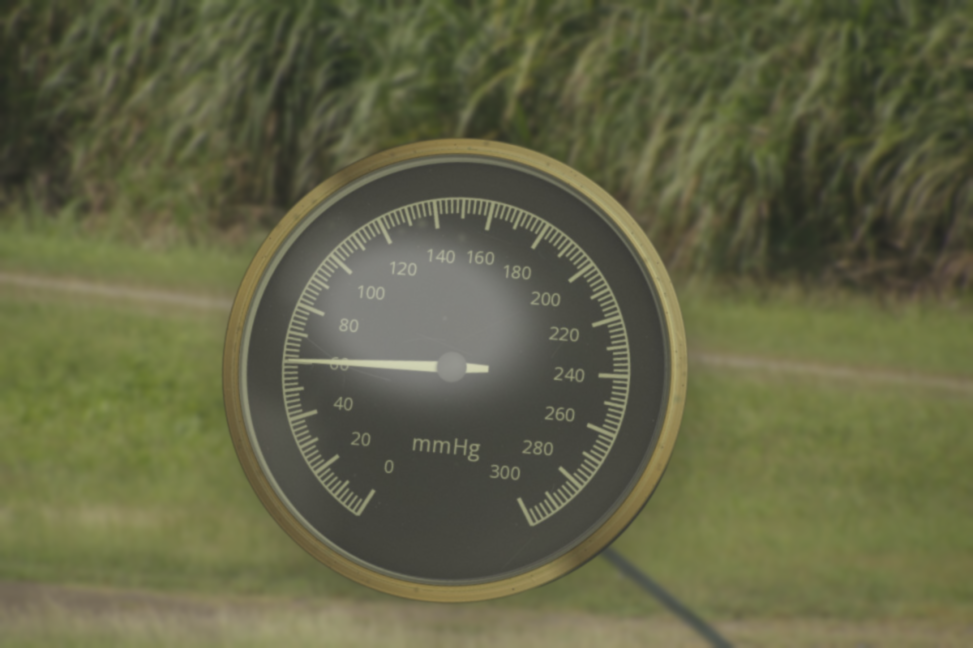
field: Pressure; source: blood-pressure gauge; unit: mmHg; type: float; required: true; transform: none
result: 60 mmHg
